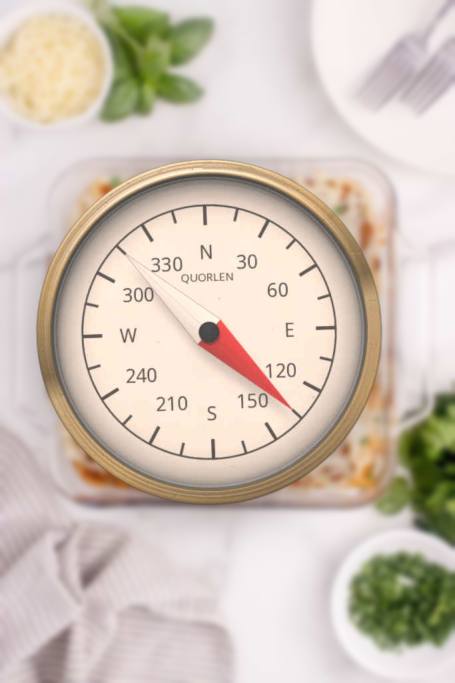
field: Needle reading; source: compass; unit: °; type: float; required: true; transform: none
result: 135 °
